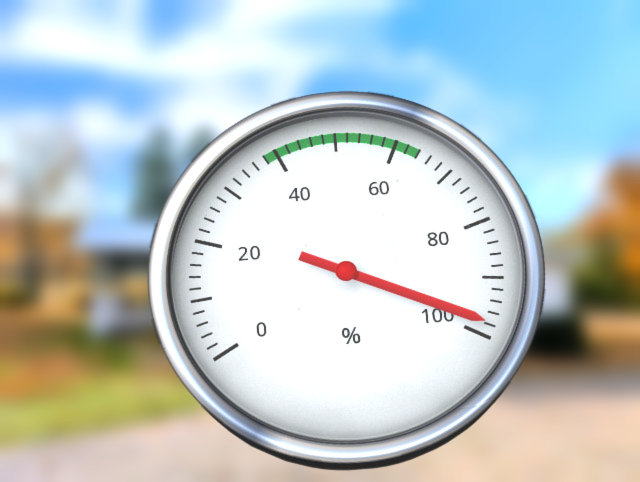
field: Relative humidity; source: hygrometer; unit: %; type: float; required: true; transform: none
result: 98 %
